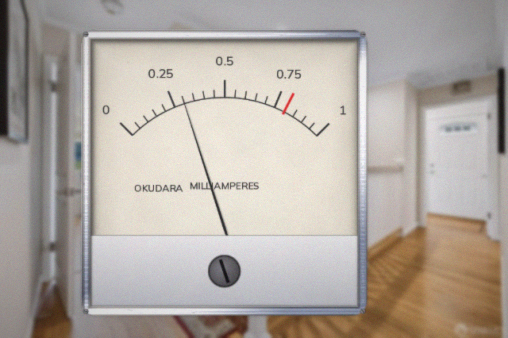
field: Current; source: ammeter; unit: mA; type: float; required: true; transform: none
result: 0.3 mA
